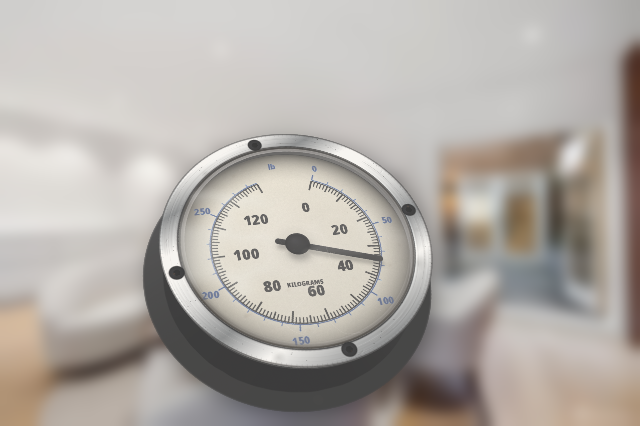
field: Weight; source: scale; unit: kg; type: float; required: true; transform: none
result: 35 kg
